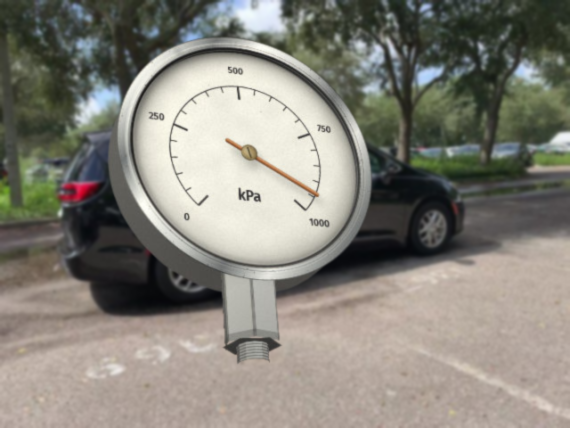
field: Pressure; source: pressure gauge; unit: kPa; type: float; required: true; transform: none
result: 950 kPa
